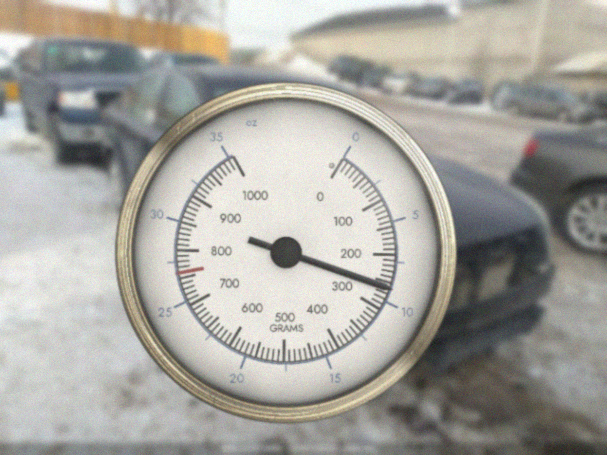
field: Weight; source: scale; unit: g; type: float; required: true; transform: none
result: 260 g
